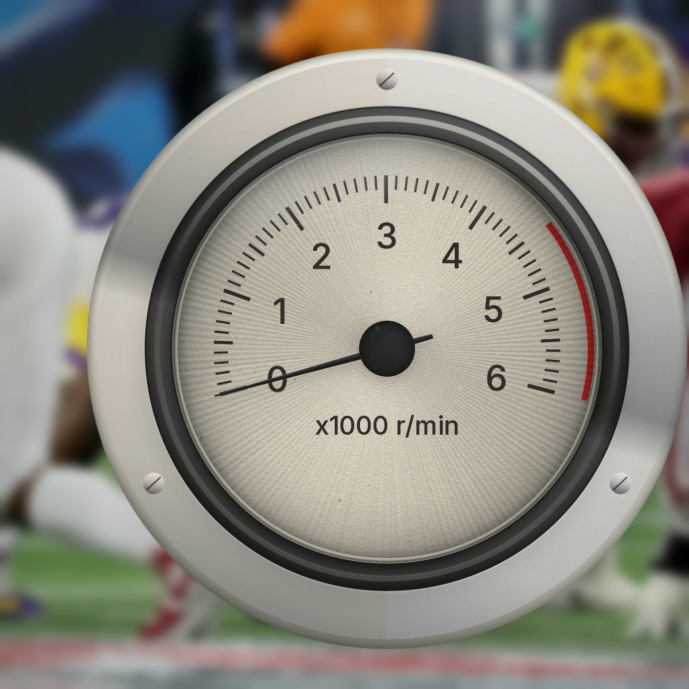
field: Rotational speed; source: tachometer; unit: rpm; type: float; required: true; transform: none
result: 0 rpm
